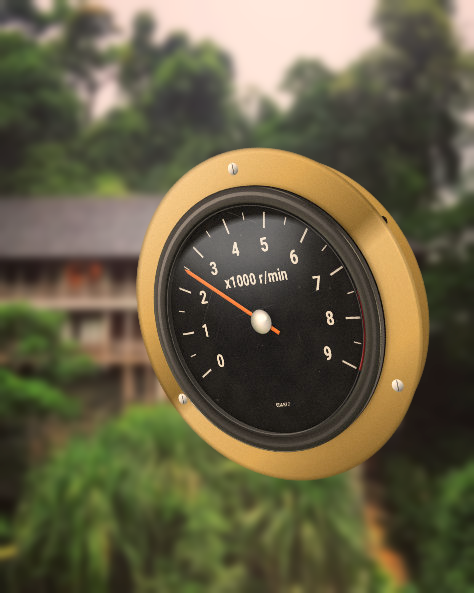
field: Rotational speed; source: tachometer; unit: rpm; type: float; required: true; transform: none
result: 2500 rpm
